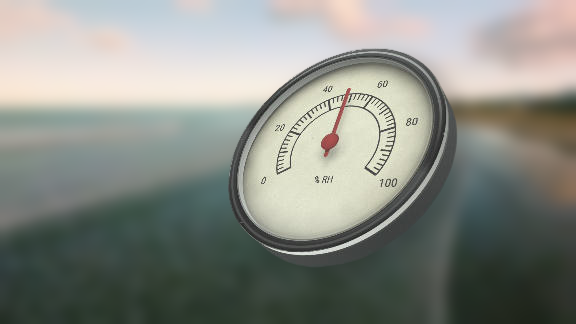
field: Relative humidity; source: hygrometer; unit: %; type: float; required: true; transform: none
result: 50 %
